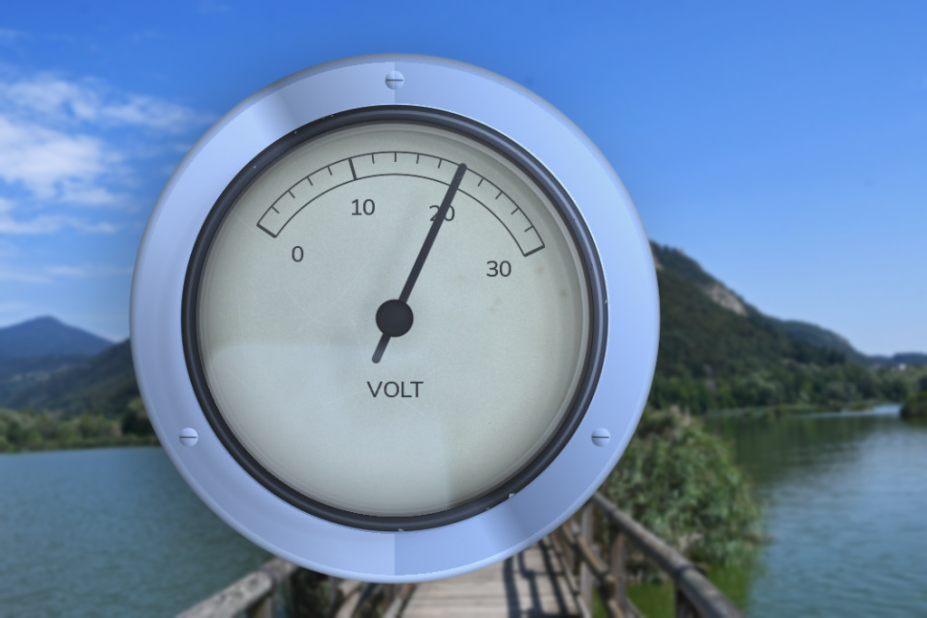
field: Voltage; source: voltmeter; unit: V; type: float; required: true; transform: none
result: 20 V
